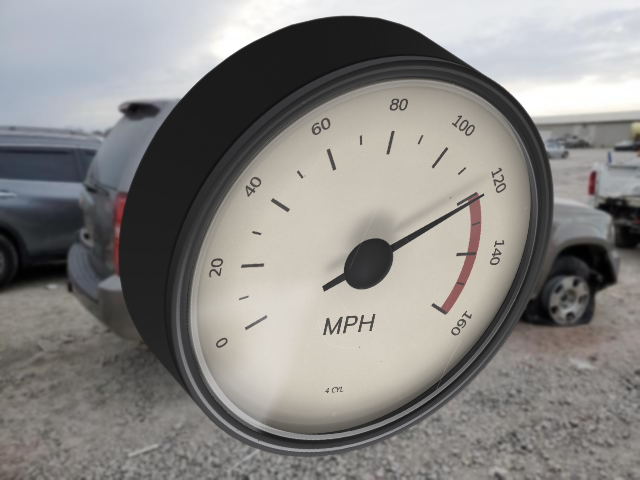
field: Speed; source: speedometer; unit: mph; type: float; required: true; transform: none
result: 120 mph
